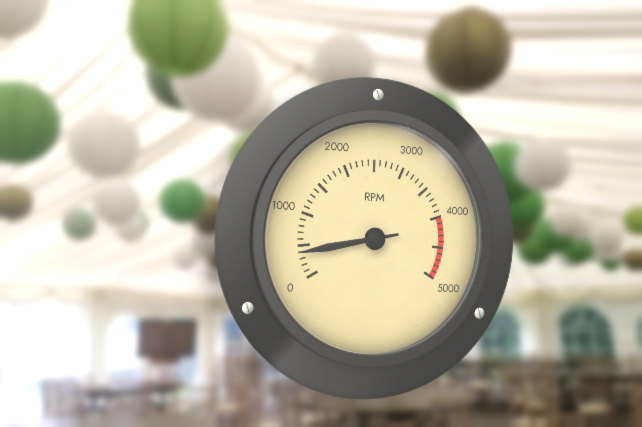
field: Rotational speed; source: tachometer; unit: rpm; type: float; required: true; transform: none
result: 400 rpm
